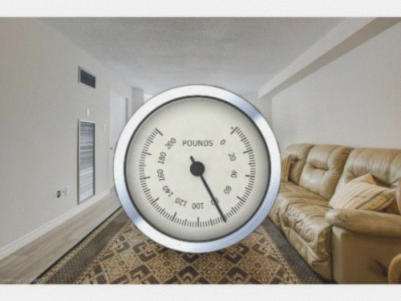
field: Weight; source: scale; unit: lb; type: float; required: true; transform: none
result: 80 lb
